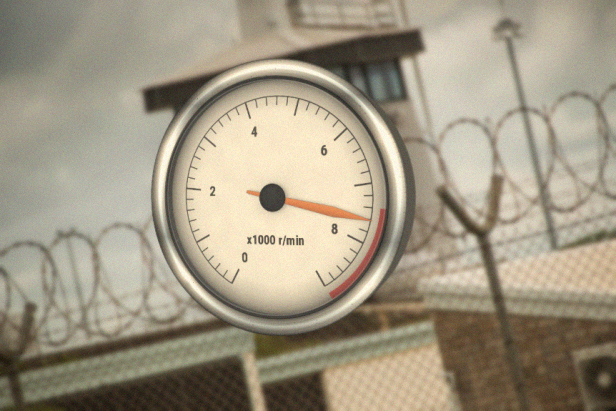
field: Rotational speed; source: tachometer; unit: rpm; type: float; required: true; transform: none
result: 7600 rpm
